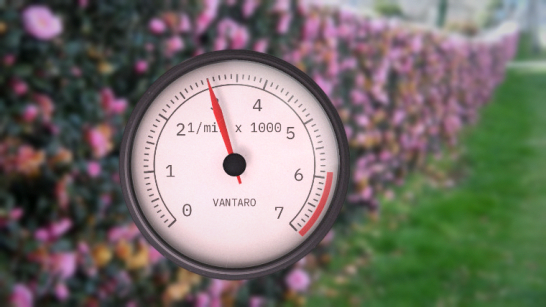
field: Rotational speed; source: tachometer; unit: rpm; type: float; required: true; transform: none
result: 3000 rpm
